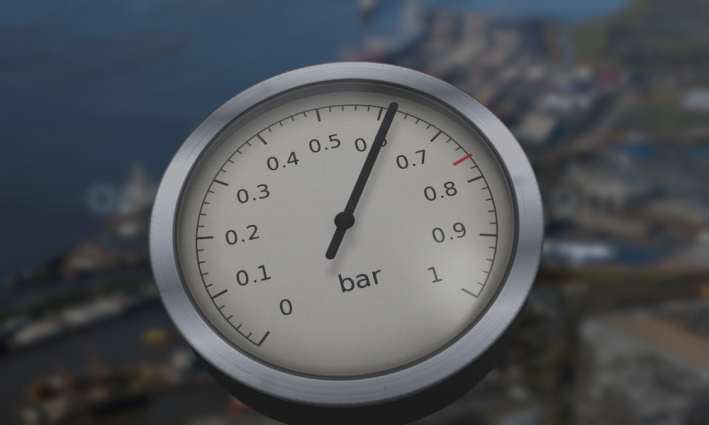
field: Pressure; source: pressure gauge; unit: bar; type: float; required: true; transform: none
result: 0.62 bar
